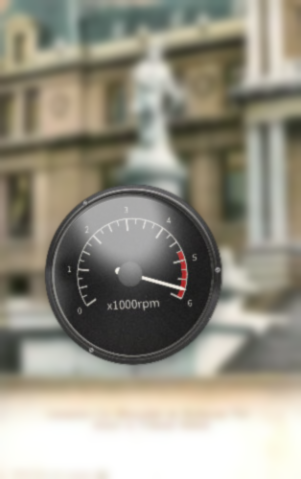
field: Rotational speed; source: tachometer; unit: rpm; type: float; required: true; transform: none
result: 5750 rpm
